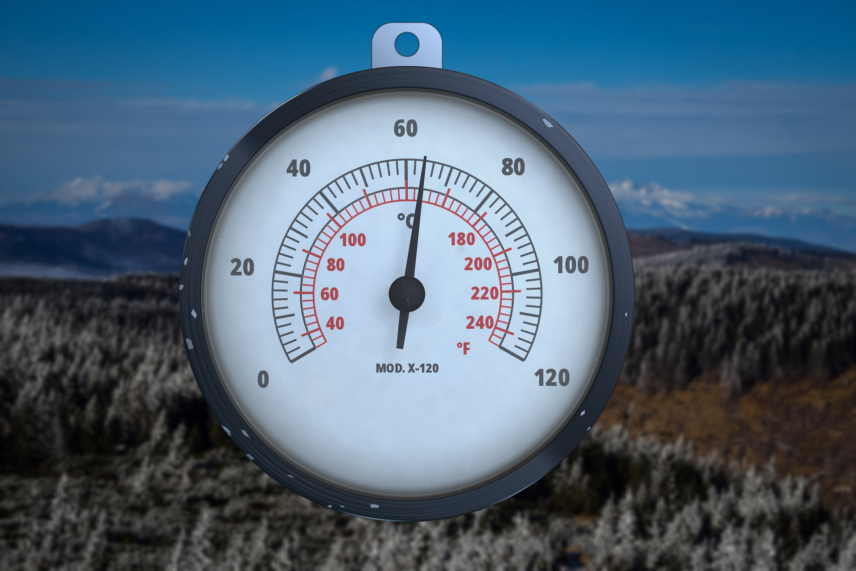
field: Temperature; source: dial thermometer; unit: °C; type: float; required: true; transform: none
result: 64 °C
